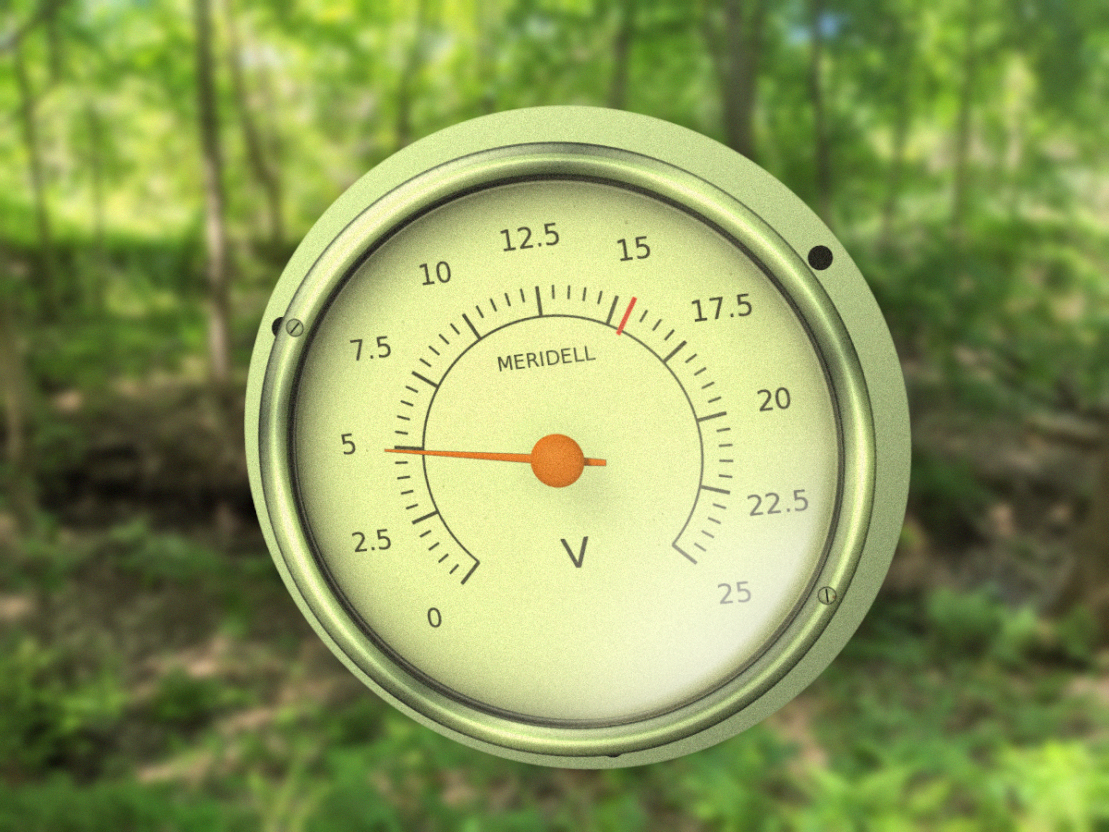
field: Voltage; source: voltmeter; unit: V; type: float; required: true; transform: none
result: 5 V
